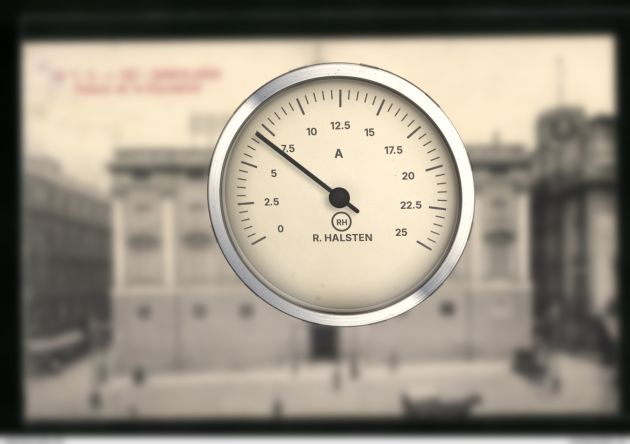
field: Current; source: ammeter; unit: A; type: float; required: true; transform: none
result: 7 A
